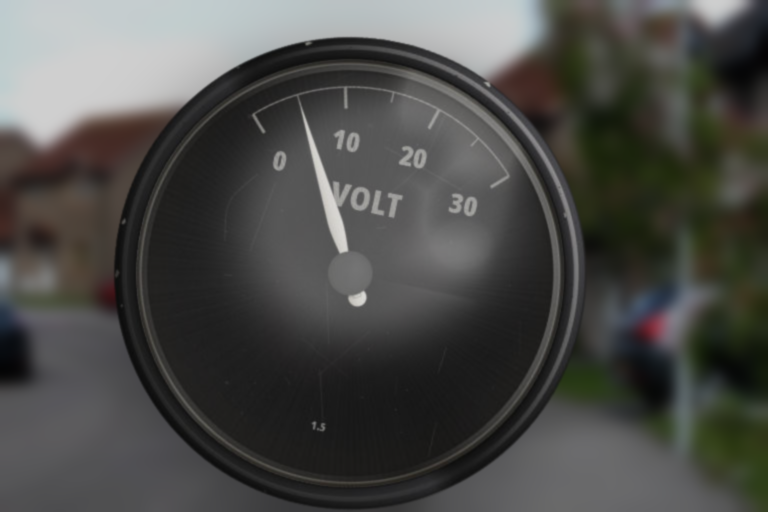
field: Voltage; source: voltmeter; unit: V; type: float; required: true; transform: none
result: 5 V
